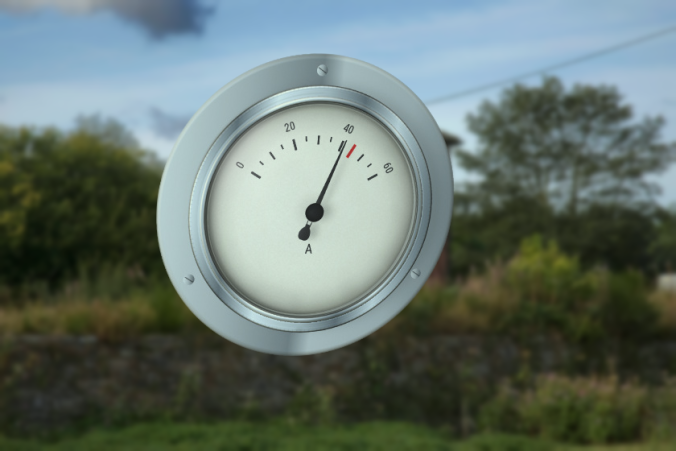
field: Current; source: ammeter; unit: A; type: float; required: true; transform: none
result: 40 A
